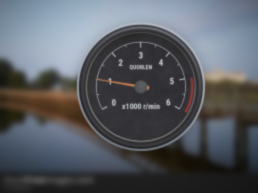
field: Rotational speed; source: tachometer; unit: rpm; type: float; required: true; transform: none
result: 1000 rpm
